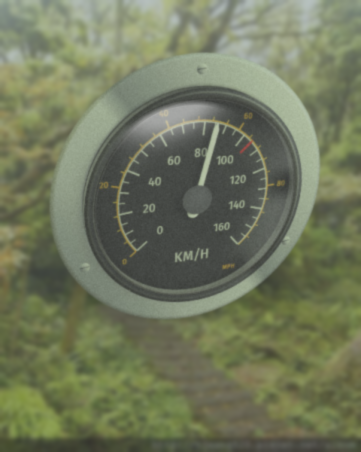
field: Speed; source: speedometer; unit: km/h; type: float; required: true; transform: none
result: 85 km/h
